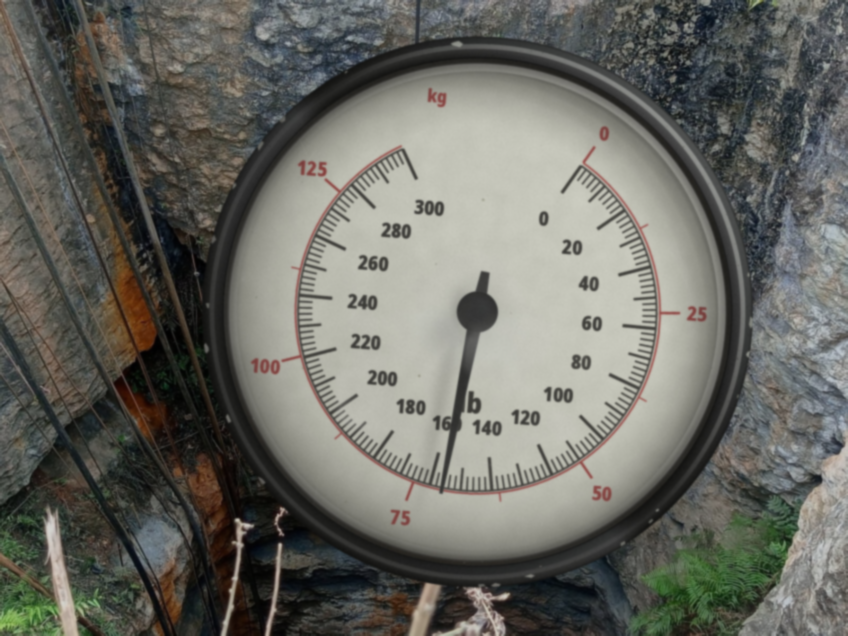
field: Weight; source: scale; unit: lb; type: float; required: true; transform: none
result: 156 lb
